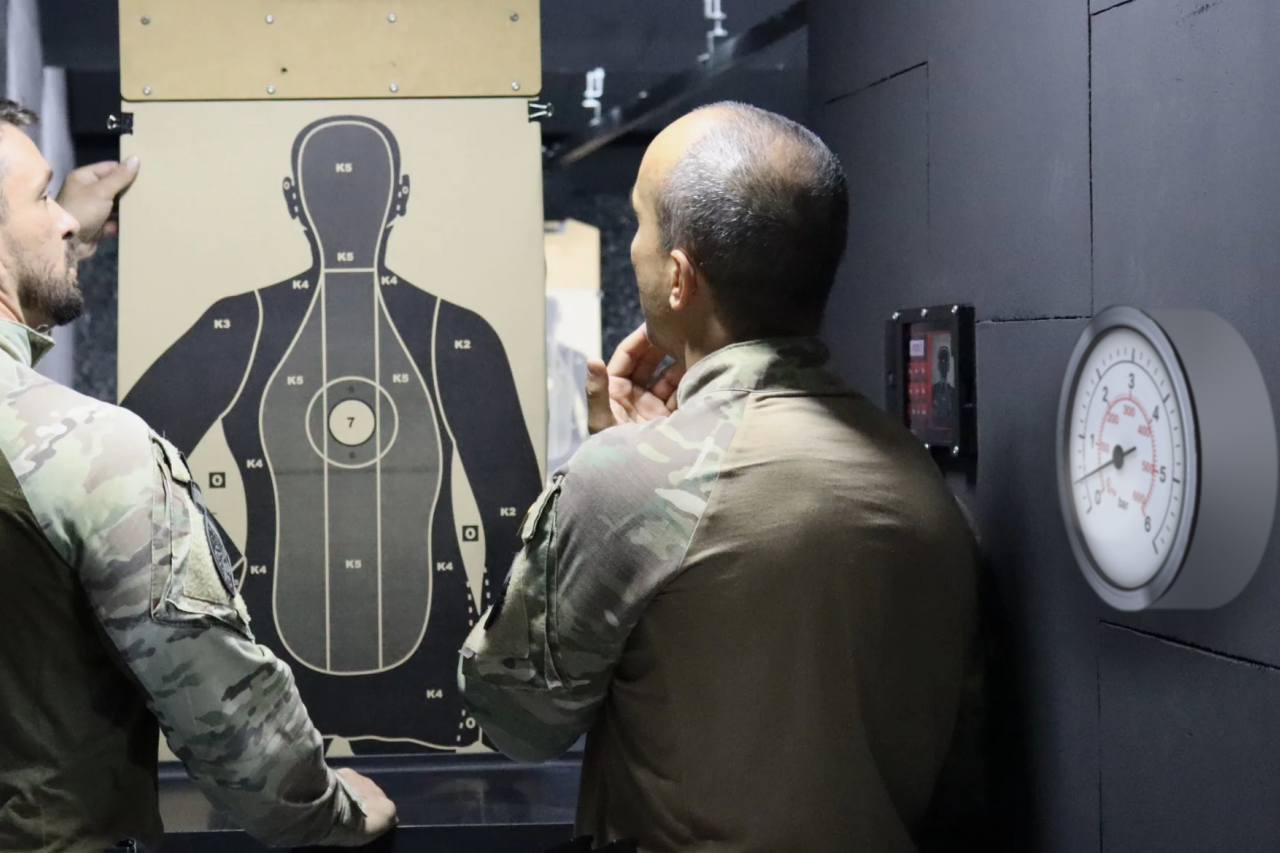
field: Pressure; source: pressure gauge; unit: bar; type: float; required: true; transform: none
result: 0.4 bar
